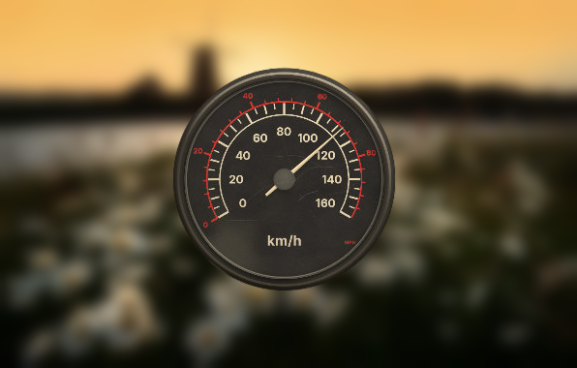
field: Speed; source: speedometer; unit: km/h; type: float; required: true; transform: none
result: 112.5 km/h
